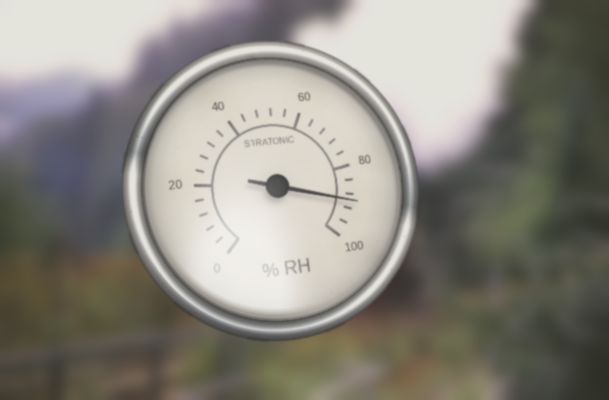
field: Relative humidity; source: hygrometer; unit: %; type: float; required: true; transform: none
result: 90 %
